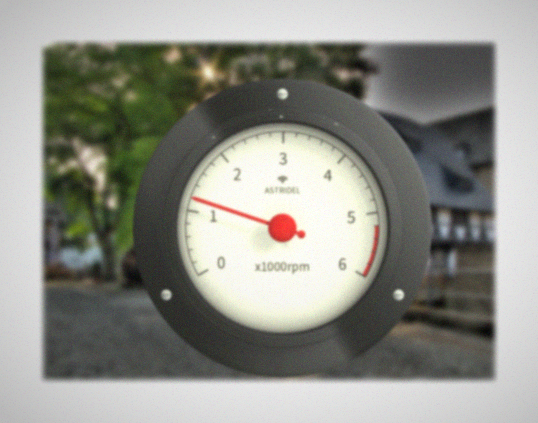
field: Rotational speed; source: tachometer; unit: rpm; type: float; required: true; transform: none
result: 1200 rpm
